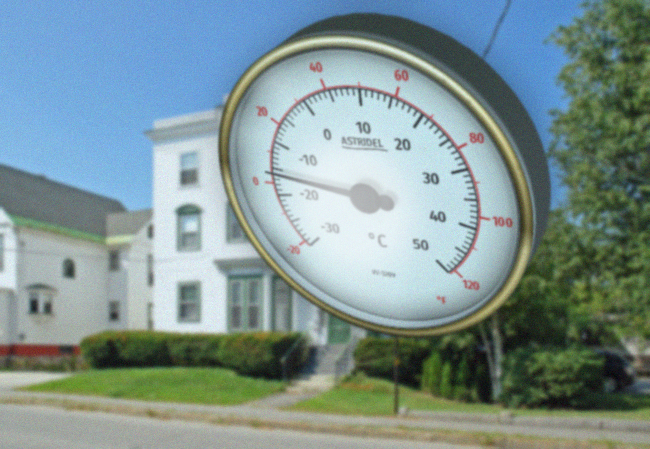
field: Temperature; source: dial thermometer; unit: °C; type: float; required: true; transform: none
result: -15 °C
